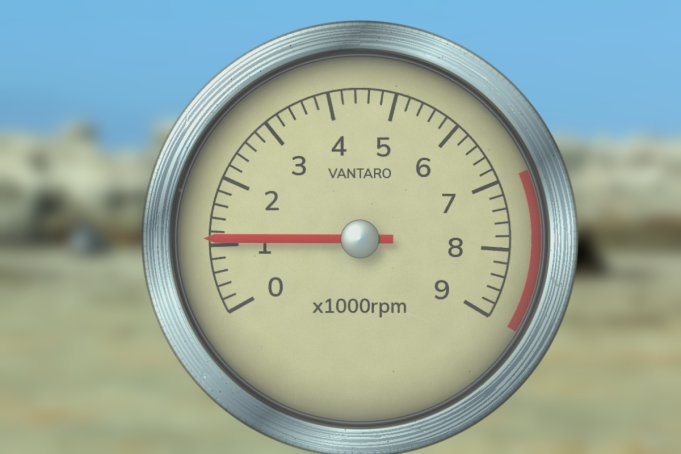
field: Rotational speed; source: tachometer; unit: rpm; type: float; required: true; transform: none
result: 1100 rpm
